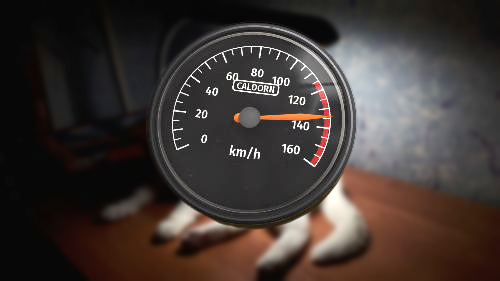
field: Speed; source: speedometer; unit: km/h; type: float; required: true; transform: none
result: 135 km/h
